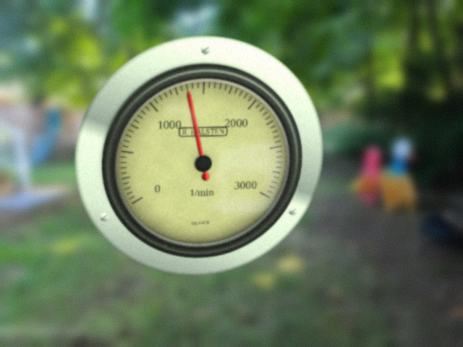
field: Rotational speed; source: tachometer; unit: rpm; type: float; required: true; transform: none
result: 1350 rpm
